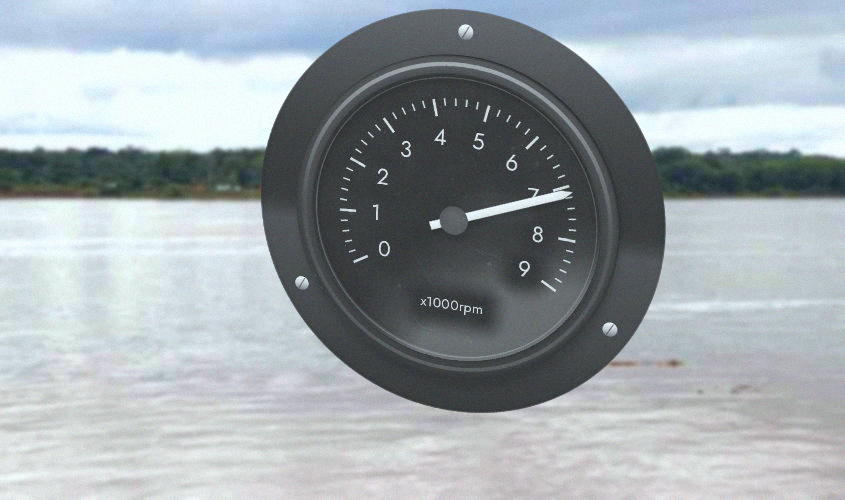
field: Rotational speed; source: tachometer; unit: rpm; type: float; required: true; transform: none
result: 7100 rpm
